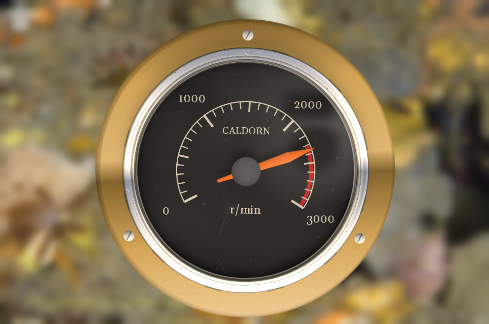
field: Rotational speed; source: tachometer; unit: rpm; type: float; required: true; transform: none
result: 2350 rpm
